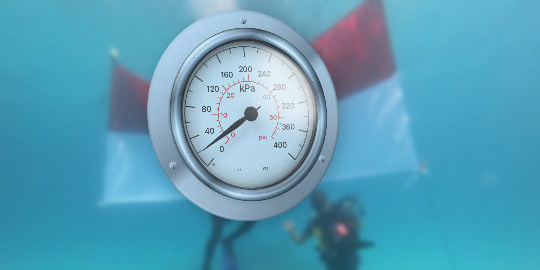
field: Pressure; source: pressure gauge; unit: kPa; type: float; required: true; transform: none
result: 20 kPa
